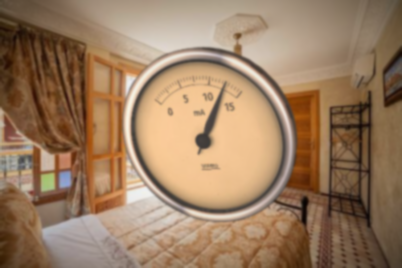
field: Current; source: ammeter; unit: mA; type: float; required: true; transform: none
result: 12.5 mA
